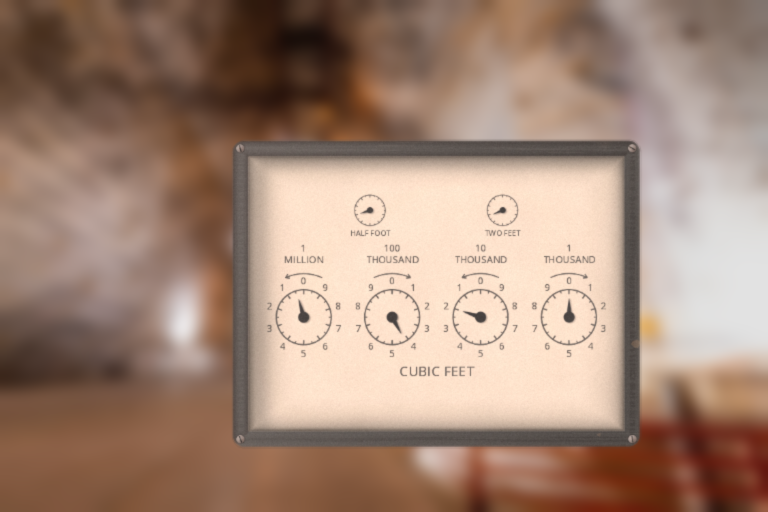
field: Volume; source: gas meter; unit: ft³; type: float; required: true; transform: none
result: 42000 ft³
